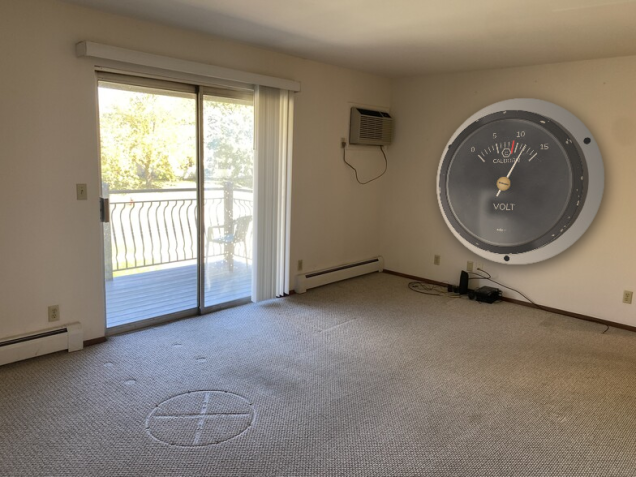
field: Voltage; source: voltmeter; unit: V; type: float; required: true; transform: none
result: 12 V
